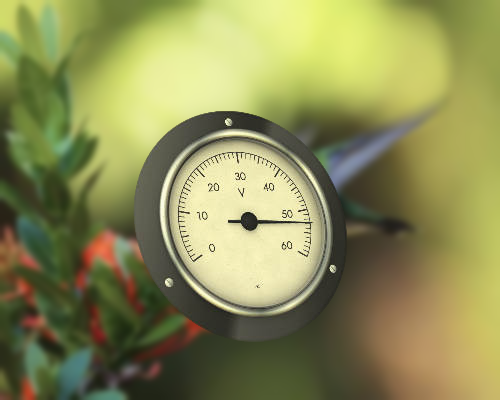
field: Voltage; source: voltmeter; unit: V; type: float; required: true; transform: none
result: 53 V
